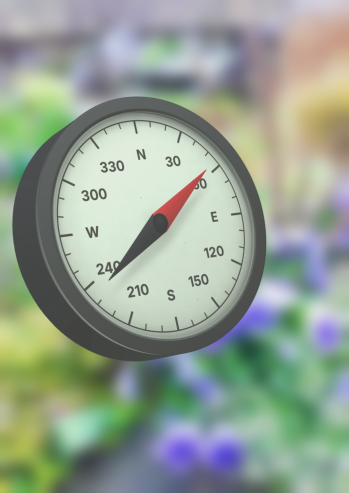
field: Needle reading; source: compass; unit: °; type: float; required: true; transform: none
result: 55 °
